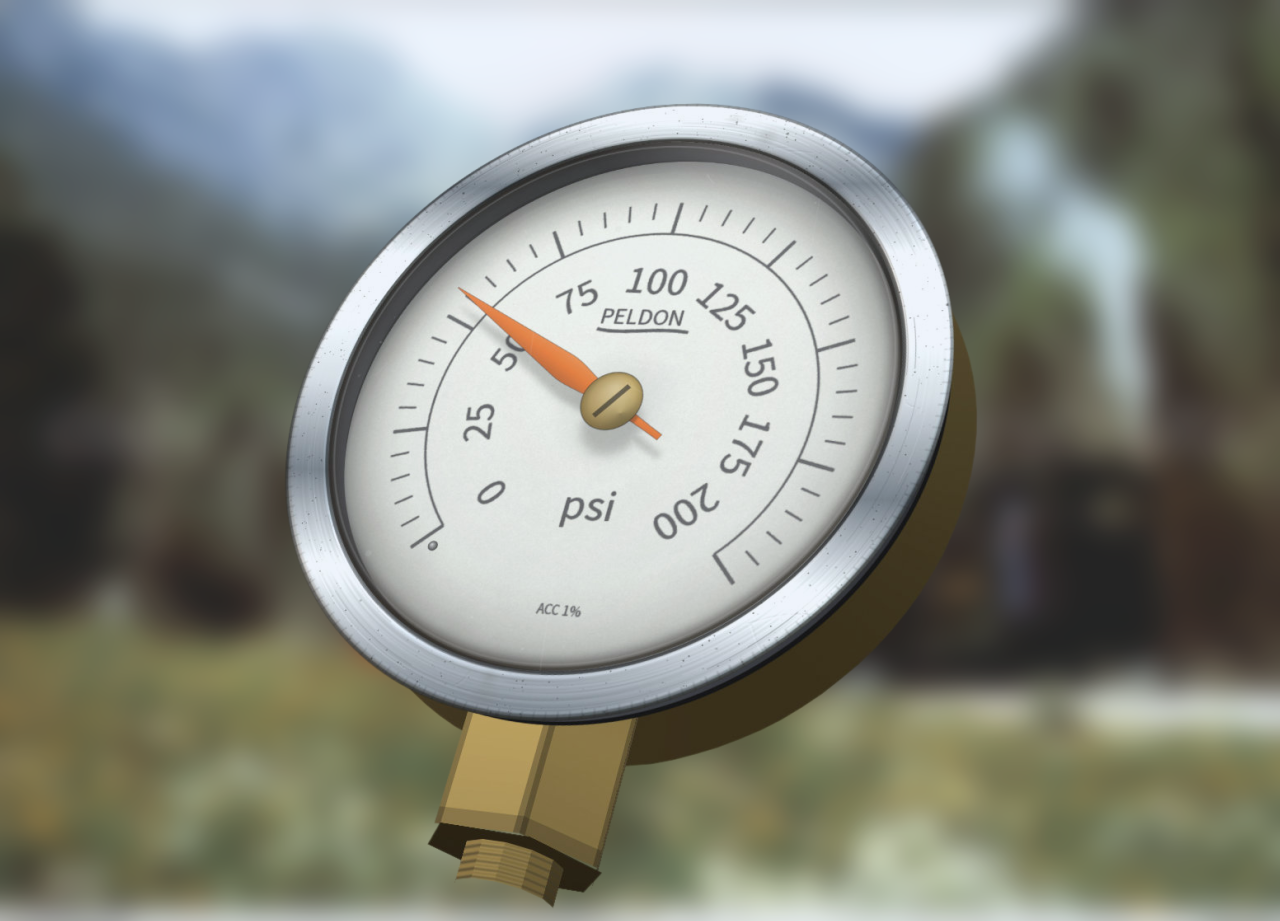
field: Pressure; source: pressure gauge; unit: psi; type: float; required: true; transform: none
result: 55 psi
